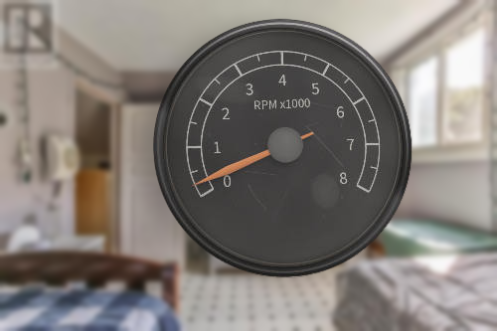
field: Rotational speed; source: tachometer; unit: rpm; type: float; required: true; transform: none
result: 250 rpm
